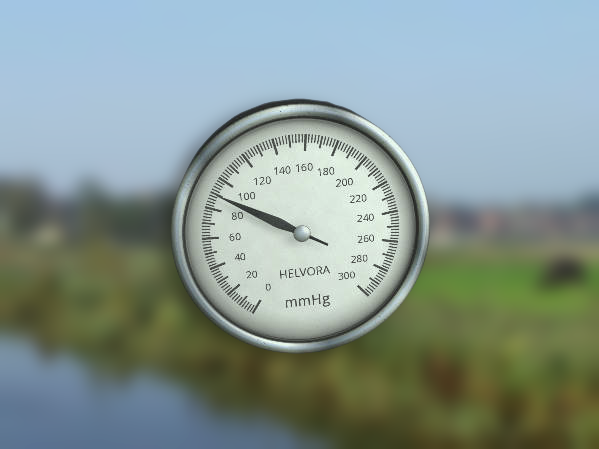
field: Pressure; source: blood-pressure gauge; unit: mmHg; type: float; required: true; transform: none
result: 90 mmHg
